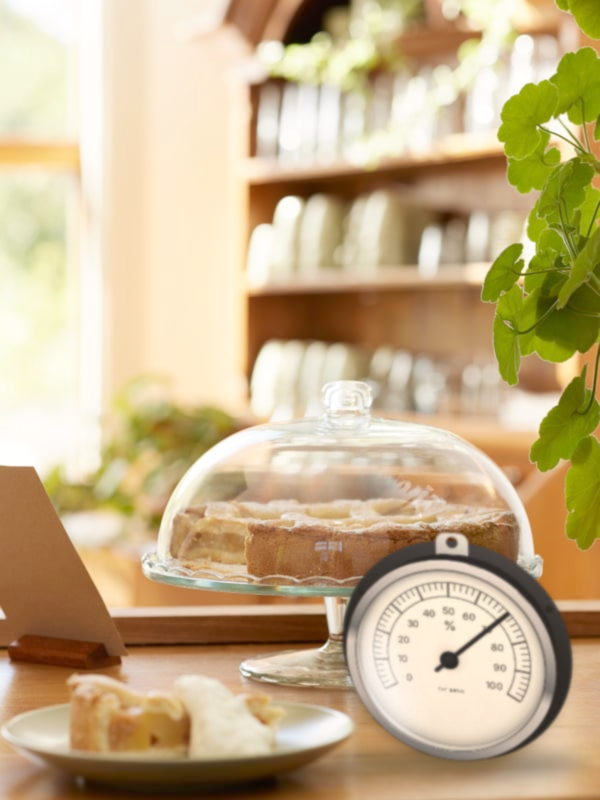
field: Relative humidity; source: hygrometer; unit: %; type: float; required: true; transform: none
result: 70 %
